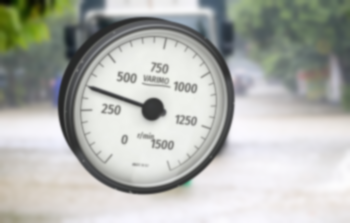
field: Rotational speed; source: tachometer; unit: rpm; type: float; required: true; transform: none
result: 350 rpm
